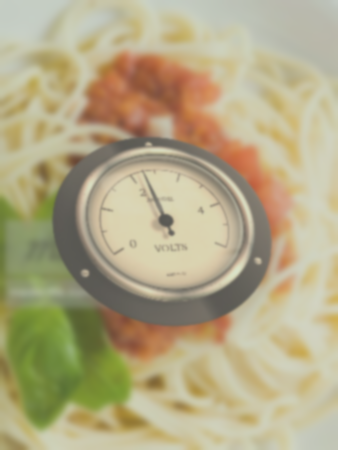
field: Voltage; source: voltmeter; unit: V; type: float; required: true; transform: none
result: 2.25 V
